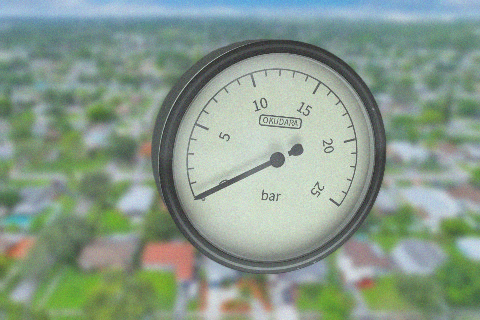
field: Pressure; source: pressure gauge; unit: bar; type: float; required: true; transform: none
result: 0 bar
